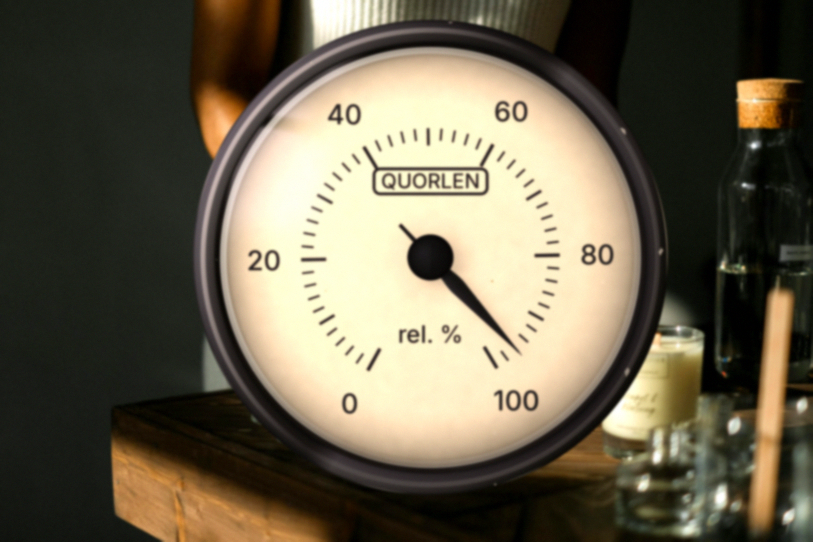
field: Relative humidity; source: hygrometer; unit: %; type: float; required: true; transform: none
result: 96 %
